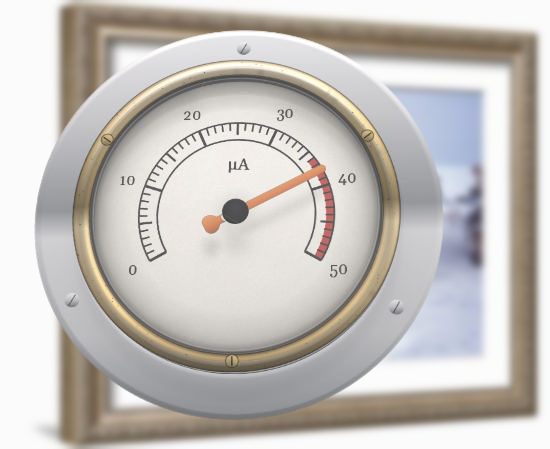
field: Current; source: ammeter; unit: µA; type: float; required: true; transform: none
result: 38 µA
